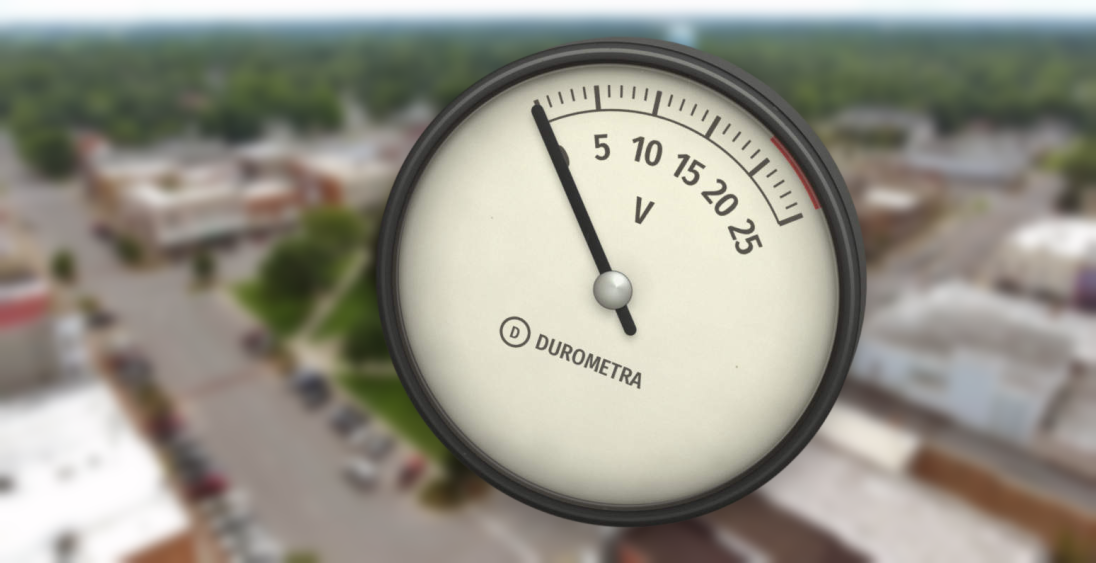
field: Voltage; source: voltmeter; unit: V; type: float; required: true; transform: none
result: 0 V
